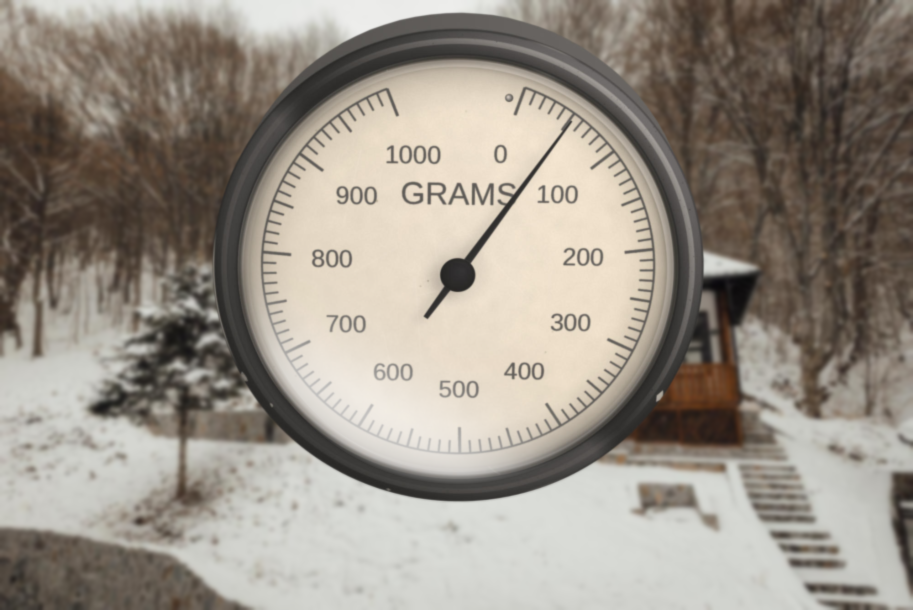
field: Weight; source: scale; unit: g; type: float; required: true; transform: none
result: 50 g
